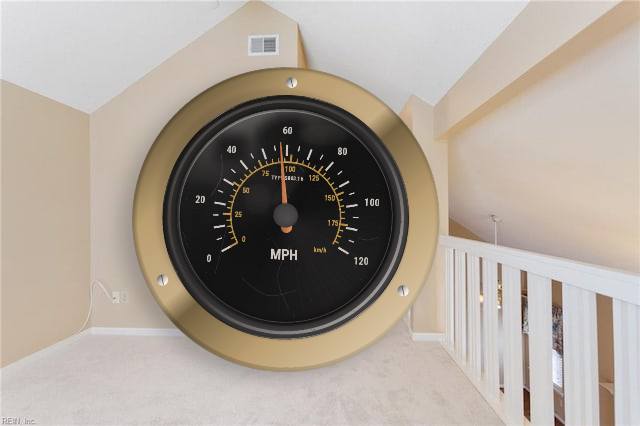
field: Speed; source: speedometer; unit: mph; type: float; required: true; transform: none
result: 57.5 mph
